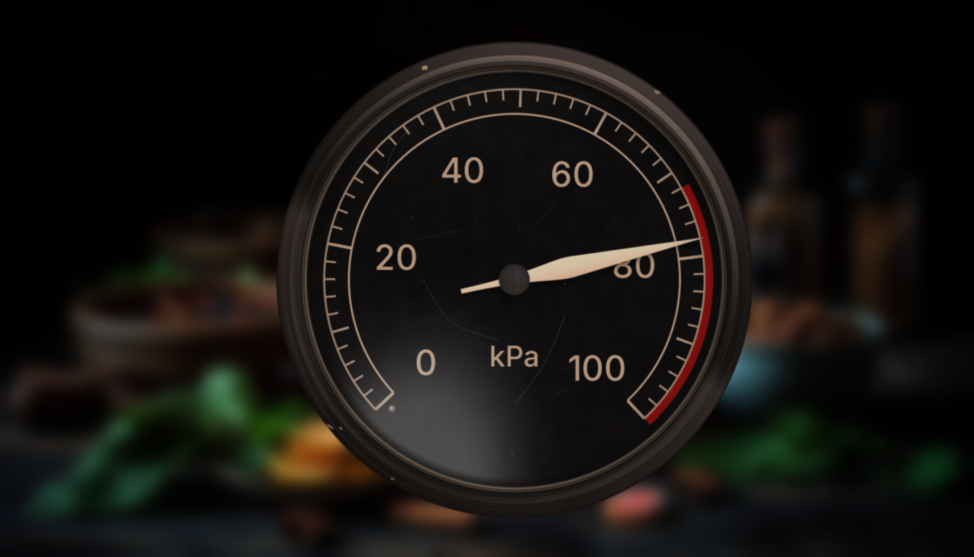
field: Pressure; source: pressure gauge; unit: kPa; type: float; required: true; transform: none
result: 78 kPa
